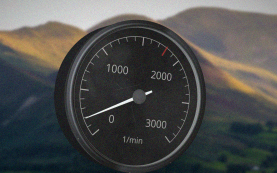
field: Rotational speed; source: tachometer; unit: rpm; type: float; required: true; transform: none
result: 200 rpm
